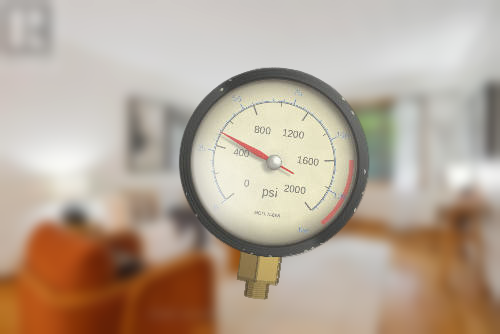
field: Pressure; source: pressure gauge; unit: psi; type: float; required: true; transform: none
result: 500 psi
